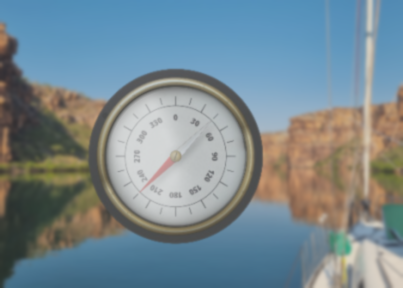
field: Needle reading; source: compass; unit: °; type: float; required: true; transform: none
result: 225 °
